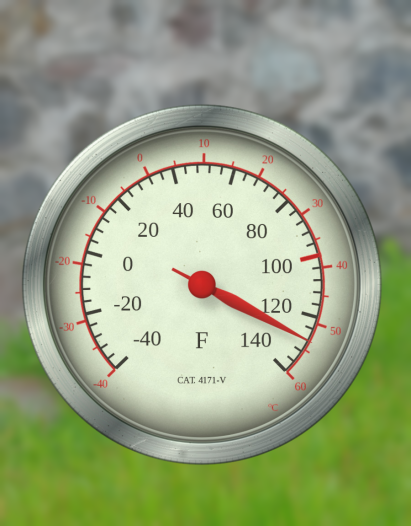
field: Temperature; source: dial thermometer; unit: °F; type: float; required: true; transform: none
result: 128 °F
